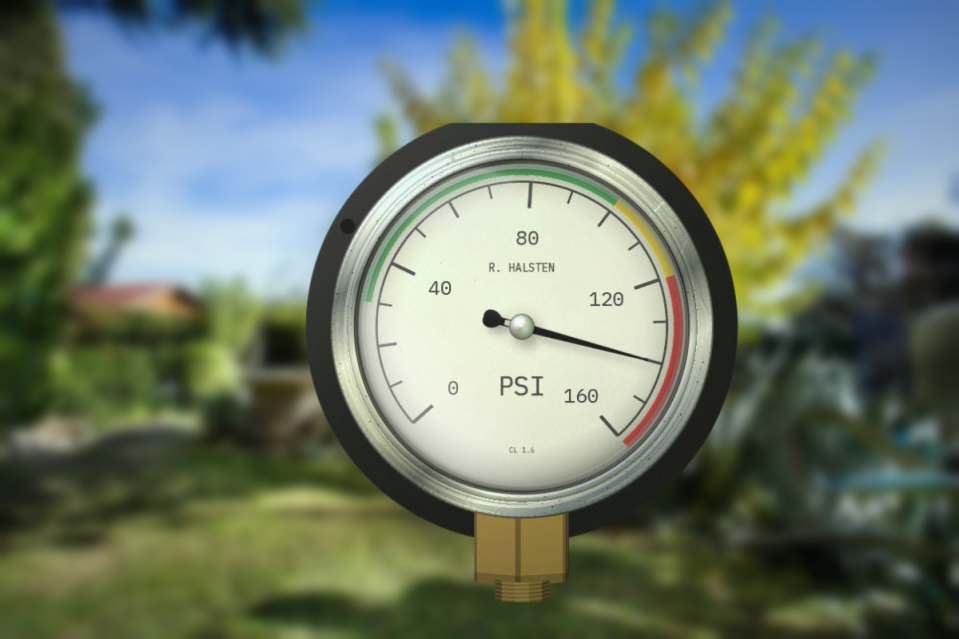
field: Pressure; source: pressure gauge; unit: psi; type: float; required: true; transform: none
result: 140 psi
